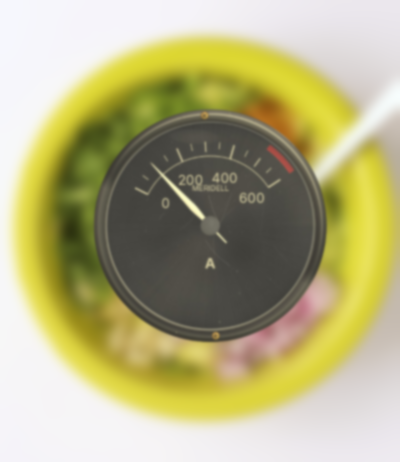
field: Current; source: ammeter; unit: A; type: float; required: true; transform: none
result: 100 A
